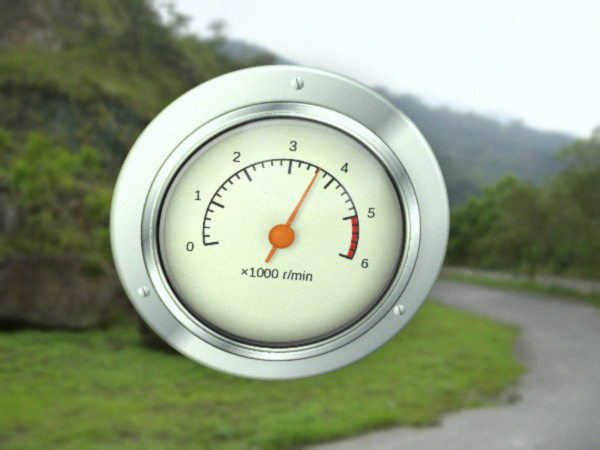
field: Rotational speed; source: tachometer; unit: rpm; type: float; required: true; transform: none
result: 3600 rpm
